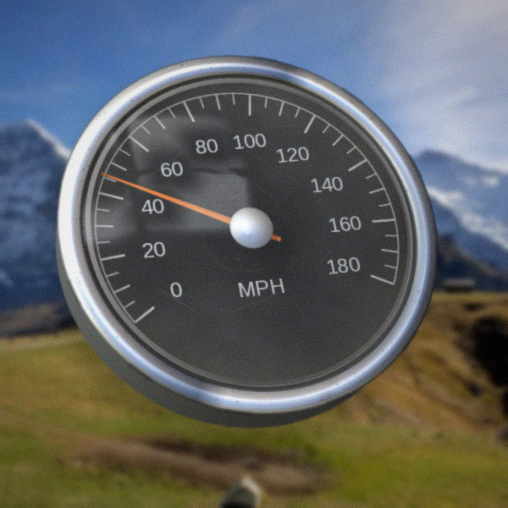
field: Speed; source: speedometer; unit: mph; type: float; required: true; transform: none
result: 45 mph
